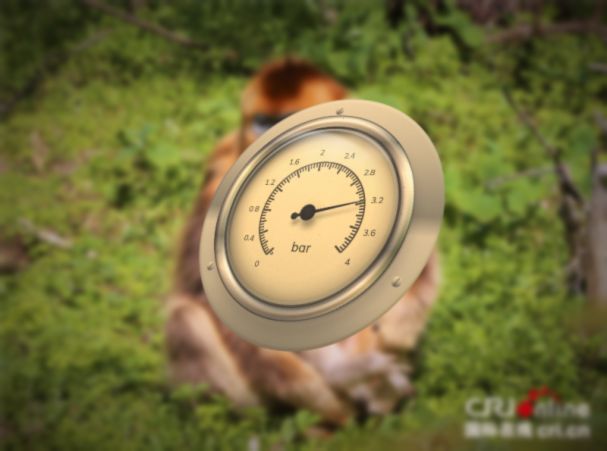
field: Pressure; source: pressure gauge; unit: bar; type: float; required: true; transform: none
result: 3.2 bar
